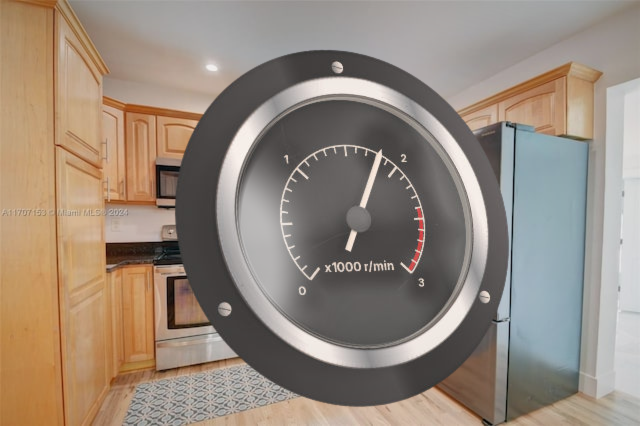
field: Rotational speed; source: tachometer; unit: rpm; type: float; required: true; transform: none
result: 1800 rpm
